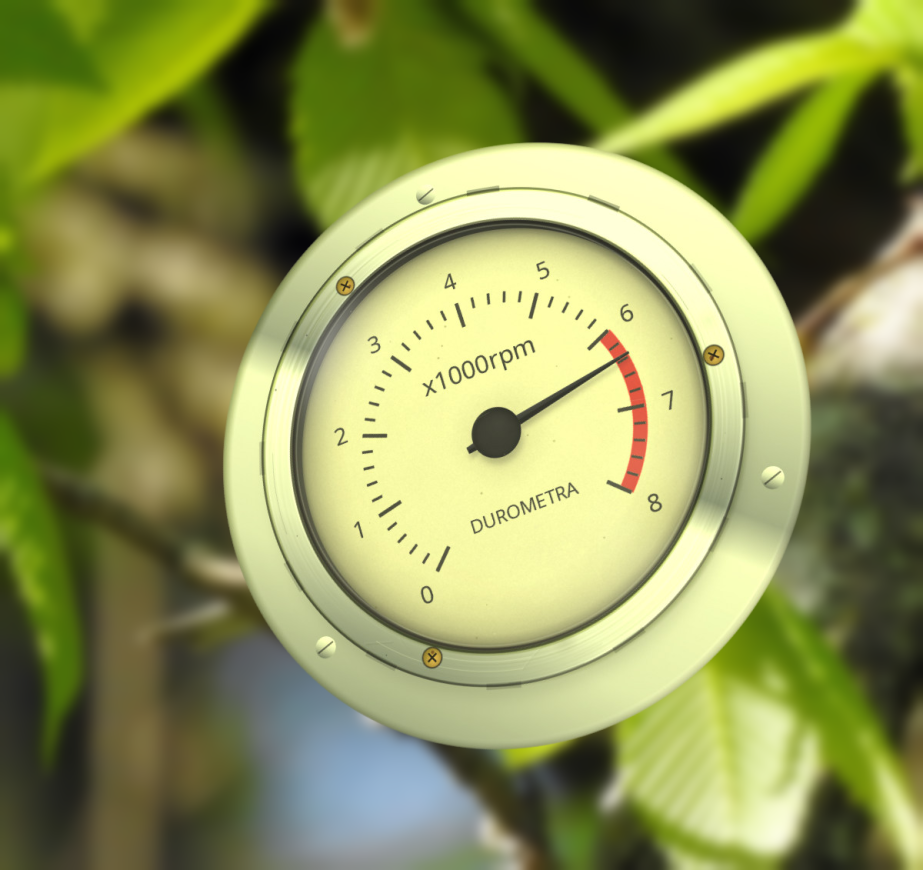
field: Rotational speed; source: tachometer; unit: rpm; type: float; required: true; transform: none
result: 6400 rpm
